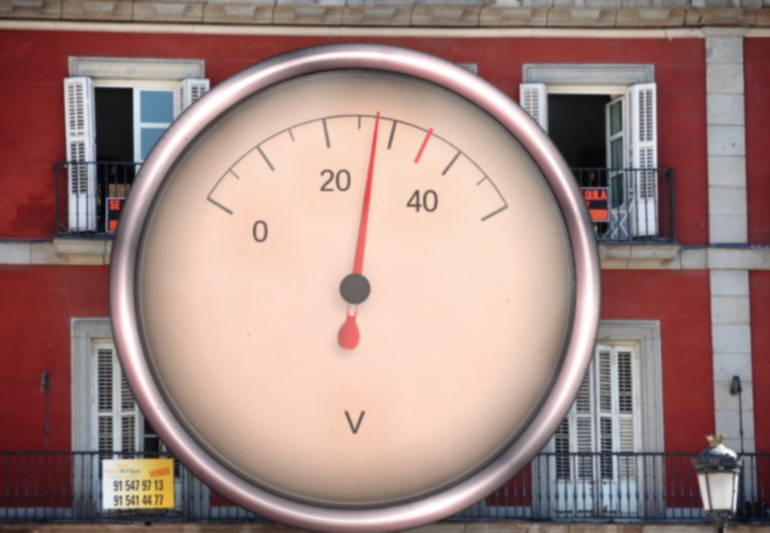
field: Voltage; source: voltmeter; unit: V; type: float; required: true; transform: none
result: 27.5 V
